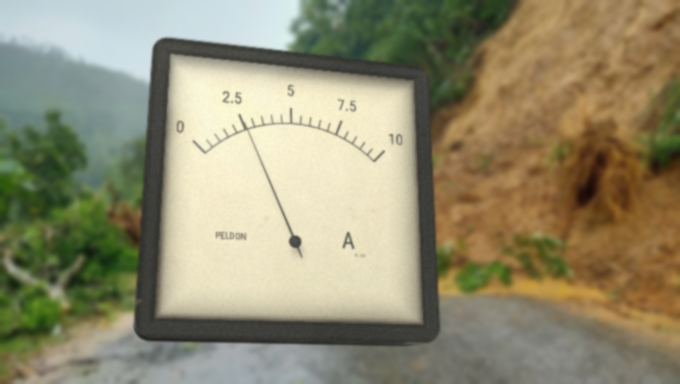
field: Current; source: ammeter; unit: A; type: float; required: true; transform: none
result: 2.5 A
